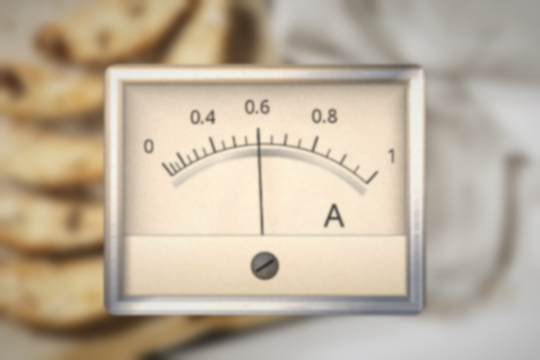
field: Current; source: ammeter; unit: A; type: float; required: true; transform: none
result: 0.6 A
